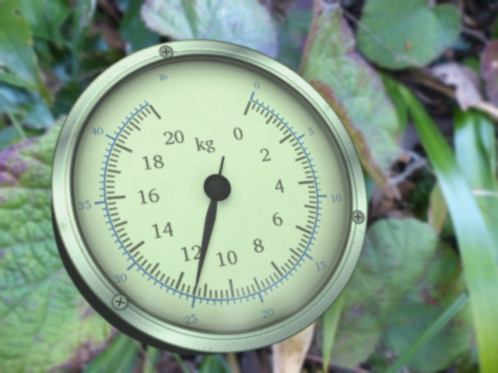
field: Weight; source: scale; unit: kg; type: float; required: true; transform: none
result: 11.4 kg
